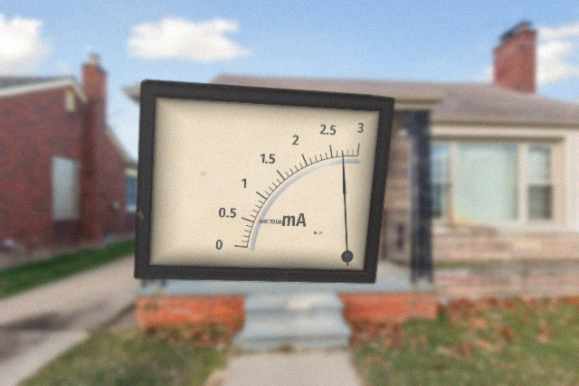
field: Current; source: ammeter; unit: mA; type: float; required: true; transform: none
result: 2.7 mA
